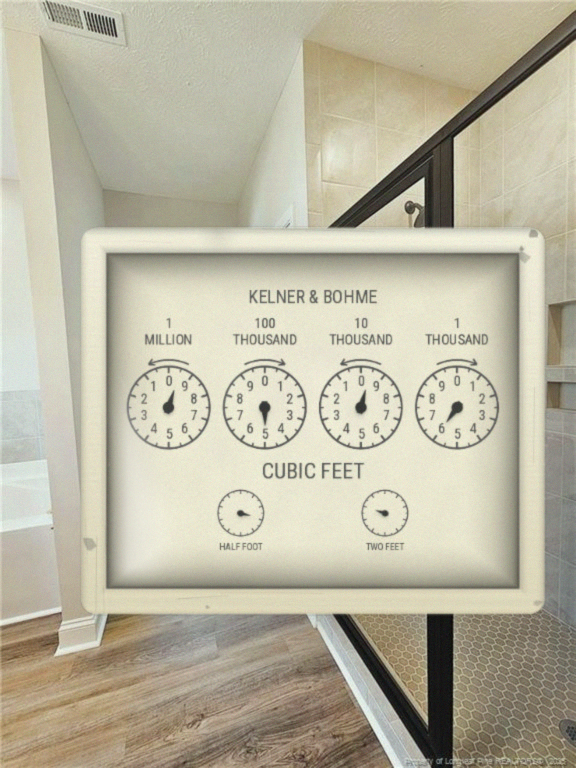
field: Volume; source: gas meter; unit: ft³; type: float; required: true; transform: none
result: 949600 ft³
